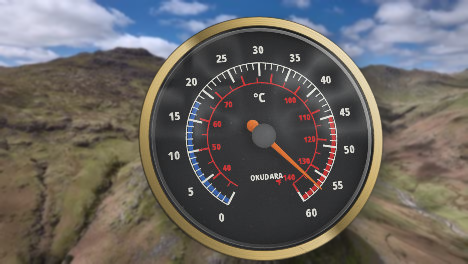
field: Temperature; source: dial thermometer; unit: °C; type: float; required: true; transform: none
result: 57 °C
